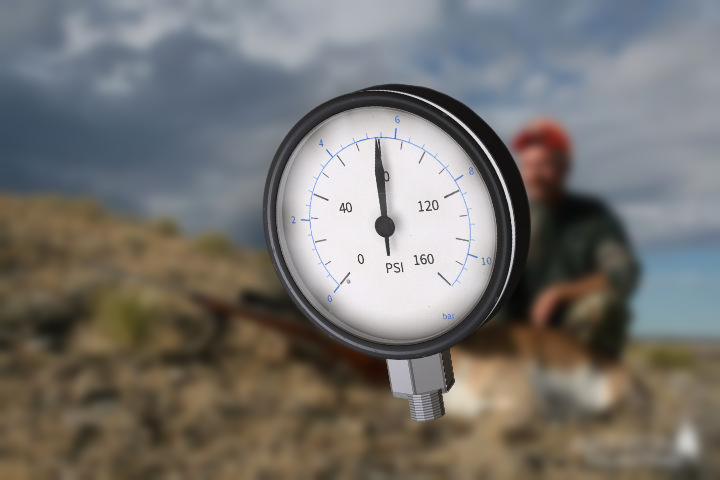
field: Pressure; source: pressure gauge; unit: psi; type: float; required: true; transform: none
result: 80 psi
